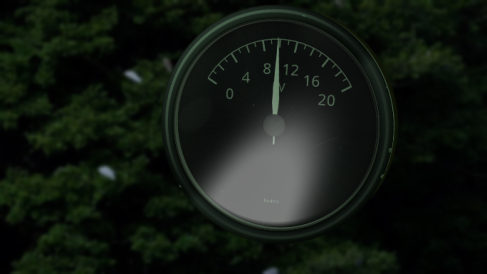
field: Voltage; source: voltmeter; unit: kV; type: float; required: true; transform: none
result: 10 kV
